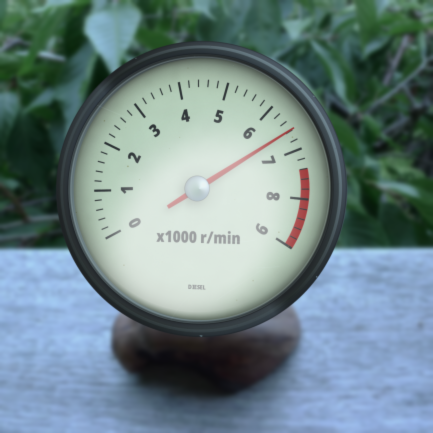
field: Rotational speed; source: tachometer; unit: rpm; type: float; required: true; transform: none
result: 6600 rpm
